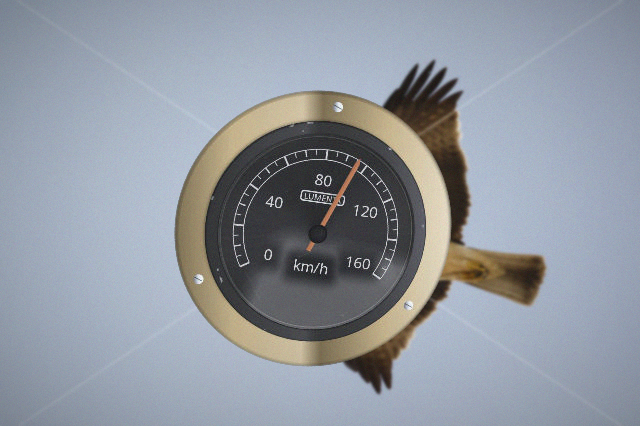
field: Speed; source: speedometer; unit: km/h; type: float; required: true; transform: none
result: 95 km/h
